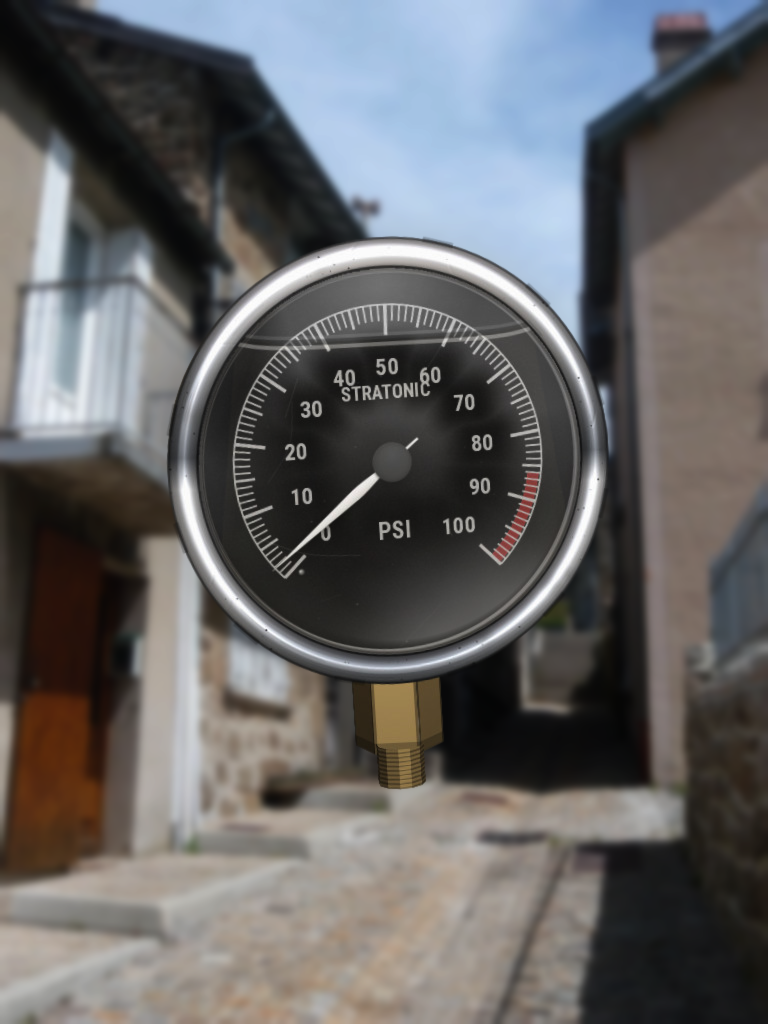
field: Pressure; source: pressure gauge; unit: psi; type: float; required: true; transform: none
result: 2 psi
